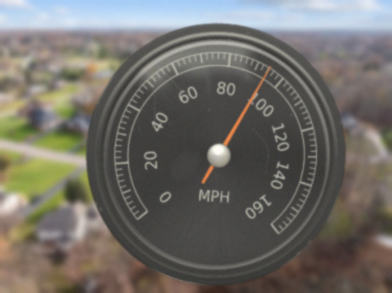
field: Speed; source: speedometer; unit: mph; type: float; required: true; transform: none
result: 94 mph
